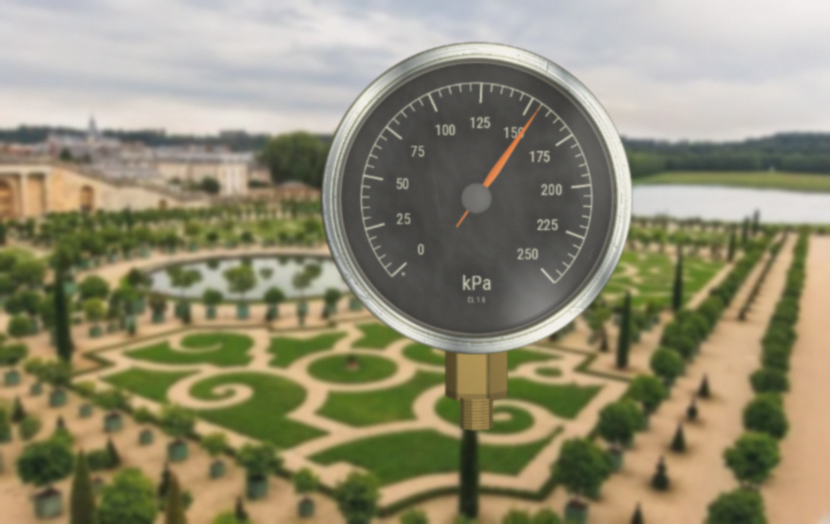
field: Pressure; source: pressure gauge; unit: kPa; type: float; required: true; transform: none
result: 155 kPa
